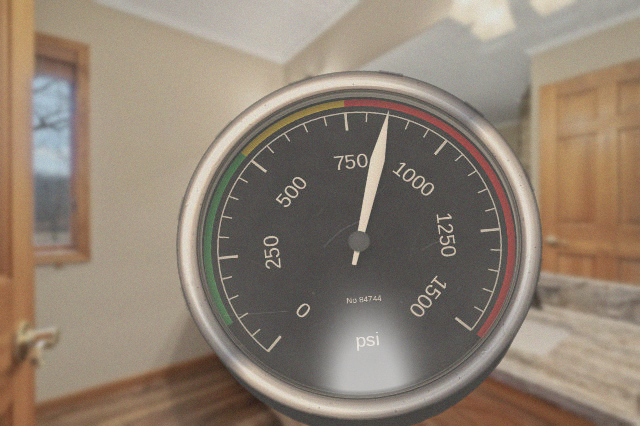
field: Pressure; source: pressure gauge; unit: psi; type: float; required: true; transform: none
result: 850 psi
